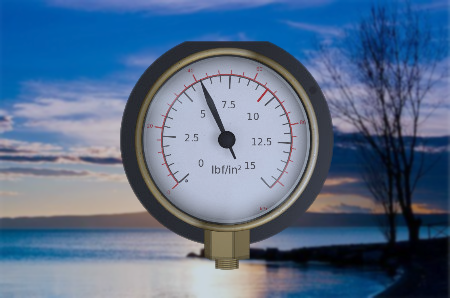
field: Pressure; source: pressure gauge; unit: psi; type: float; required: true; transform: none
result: 6 psi
